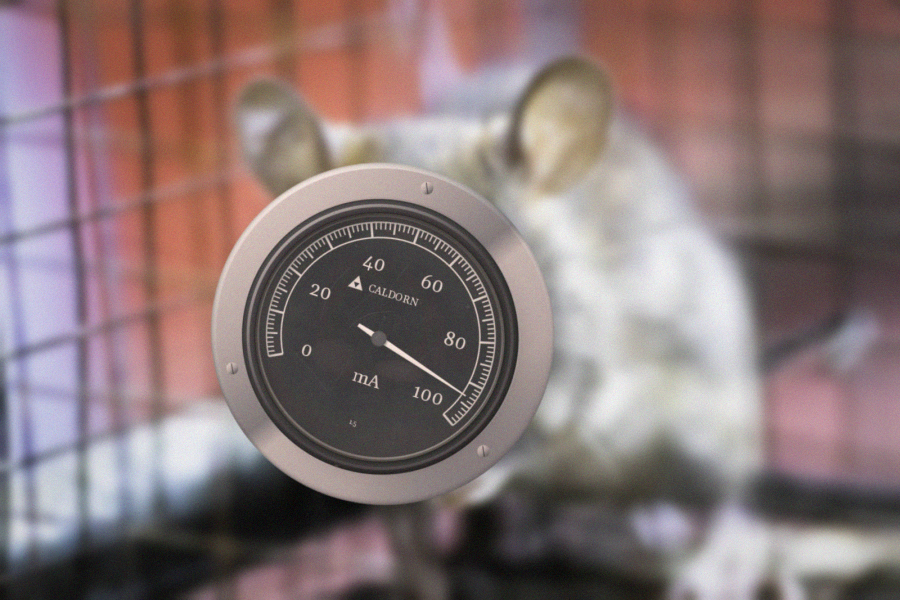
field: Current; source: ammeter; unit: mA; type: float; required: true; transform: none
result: 93 mA
